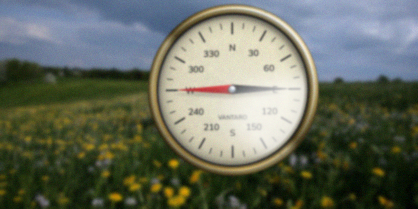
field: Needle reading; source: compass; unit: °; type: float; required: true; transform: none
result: 270 °
